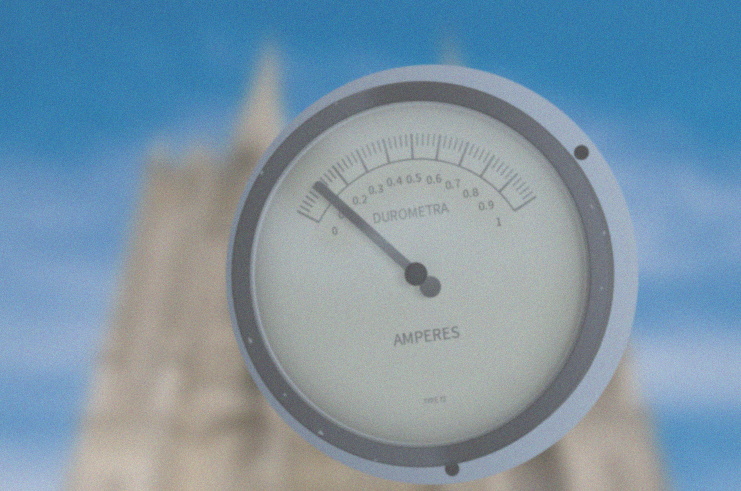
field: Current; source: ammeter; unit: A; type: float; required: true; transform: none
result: 0.12 A
